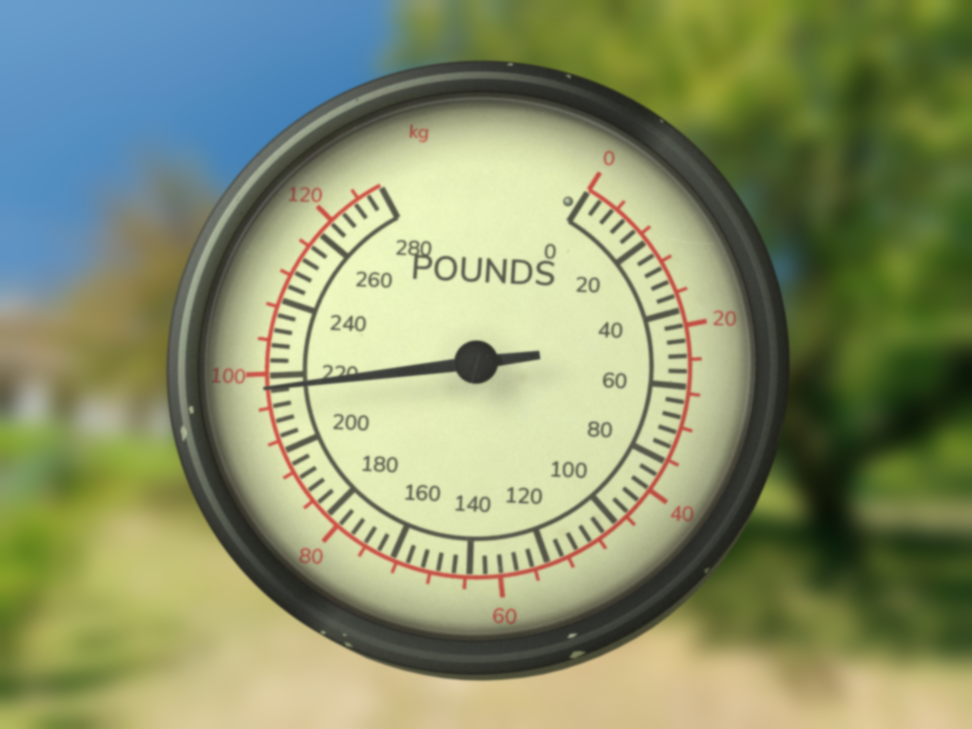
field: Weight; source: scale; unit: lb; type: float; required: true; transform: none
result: 216 lb
